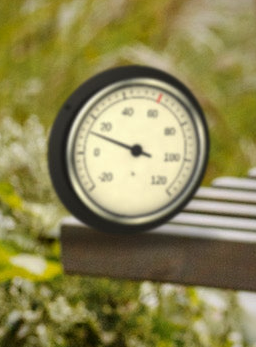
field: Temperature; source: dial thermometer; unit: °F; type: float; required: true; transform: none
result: 12 °F
